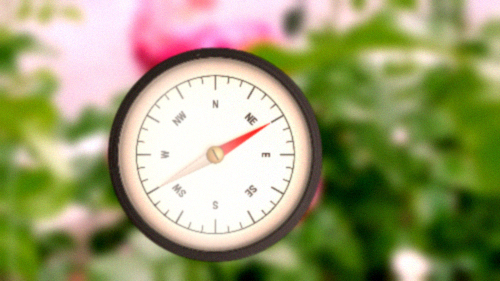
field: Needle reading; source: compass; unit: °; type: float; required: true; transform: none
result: 60 °
